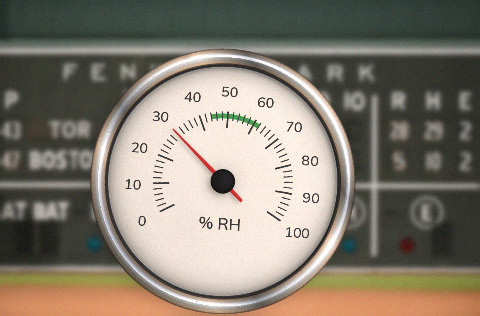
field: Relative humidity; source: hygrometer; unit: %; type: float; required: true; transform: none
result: 30 %
